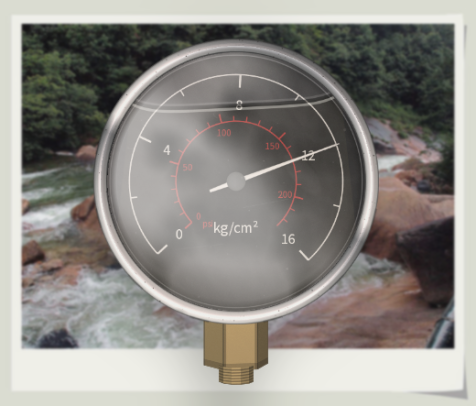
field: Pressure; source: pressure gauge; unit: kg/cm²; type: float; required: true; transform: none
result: 12 kg/cm²
